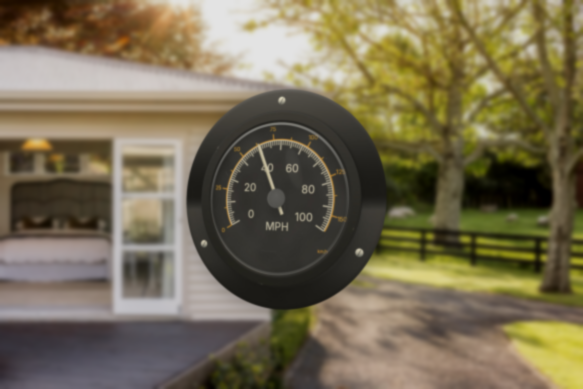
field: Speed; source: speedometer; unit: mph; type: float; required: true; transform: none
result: 40 mph
